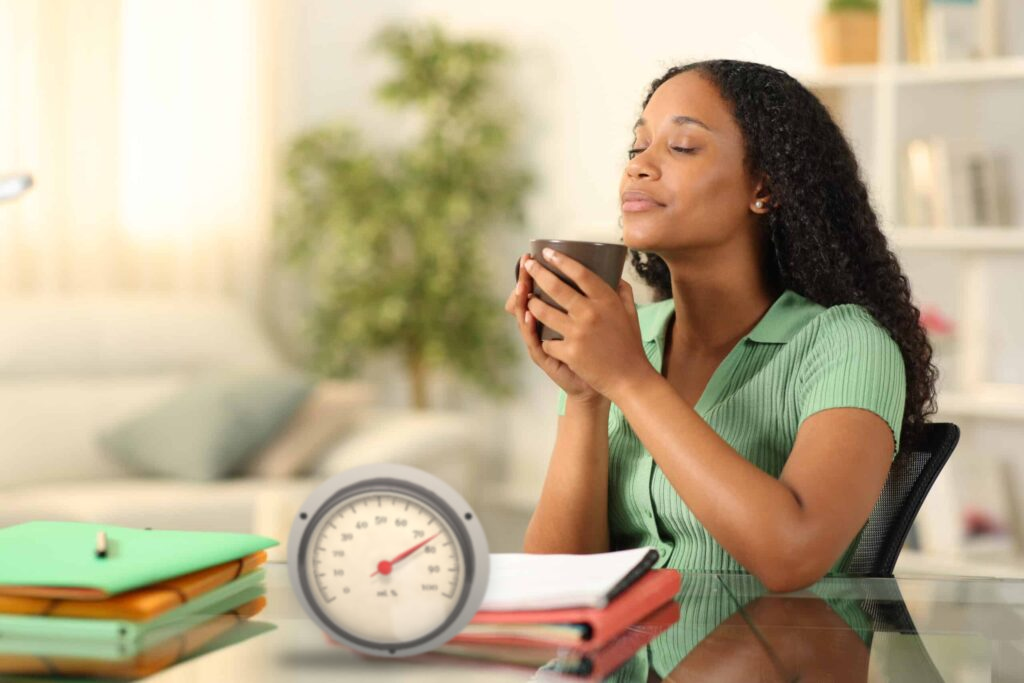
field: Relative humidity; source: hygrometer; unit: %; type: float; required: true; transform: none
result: 75 %
